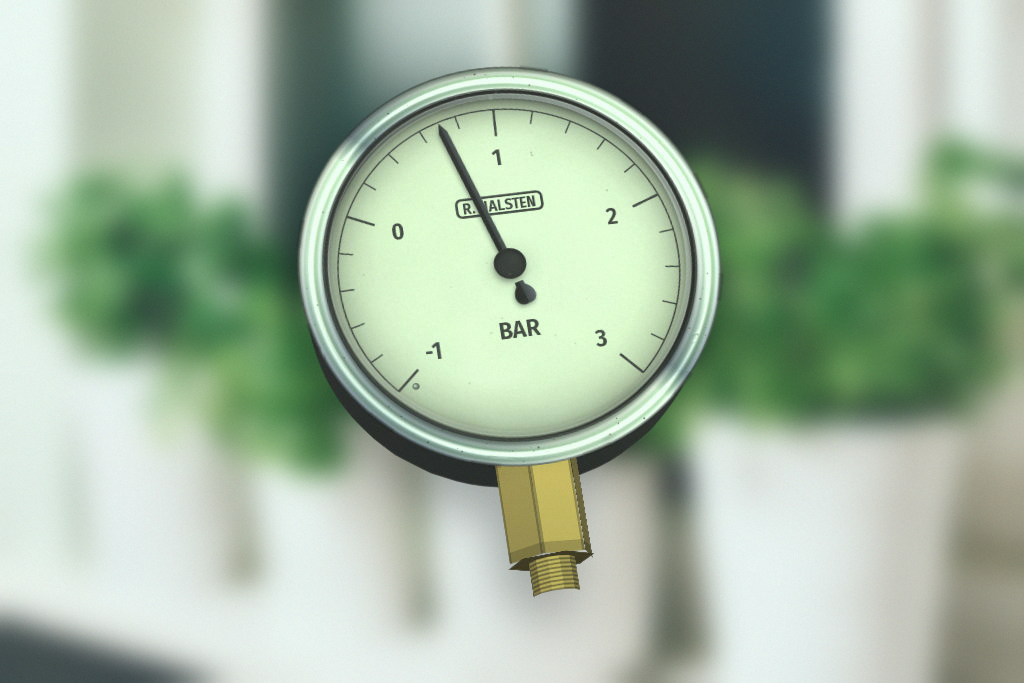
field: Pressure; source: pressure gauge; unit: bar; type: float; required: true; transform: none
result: 0.7 bar
